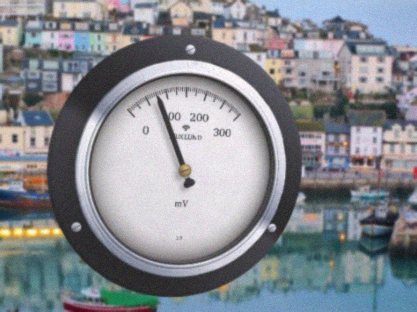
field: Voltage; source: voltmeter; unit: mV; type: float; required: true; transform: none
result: 75 mV
